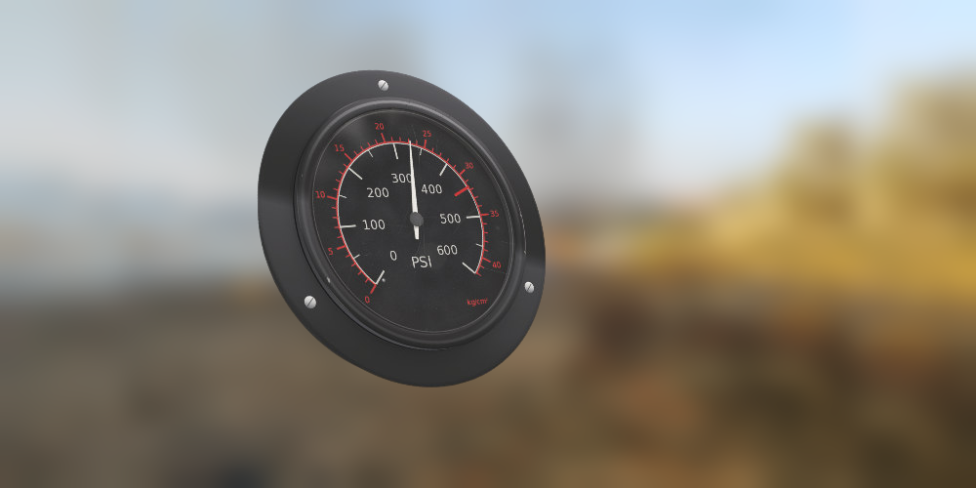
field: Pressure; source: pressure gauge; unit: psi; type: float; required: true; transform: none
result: 325 psi
